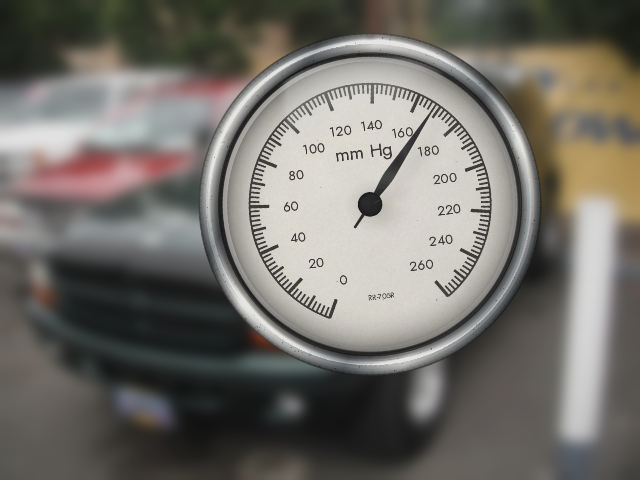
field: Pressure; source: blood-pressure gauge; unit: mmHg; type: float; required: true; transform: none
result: 168 mmHg
